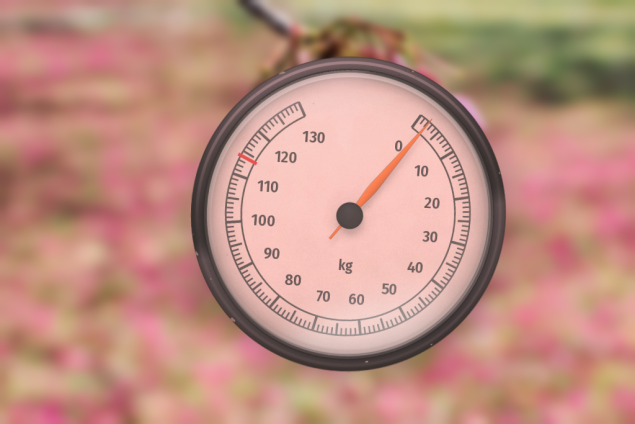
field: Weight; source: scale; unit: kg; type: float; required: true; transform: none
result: 2 kg
